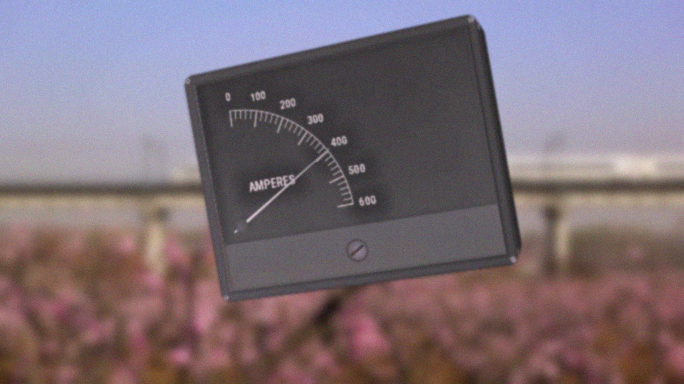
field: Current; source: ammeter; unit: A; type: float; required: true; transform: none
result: 400 A
